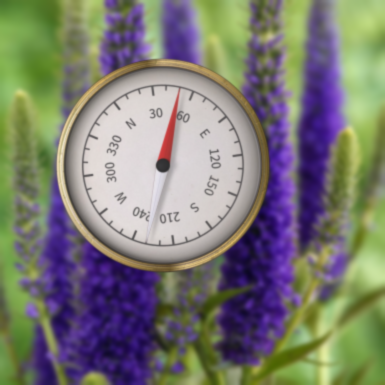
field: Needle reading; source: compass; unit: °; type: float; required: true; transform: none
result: 50 °
